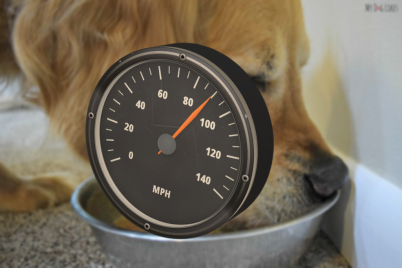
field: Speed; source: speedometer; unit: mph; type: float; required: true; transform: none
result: 90 mph
